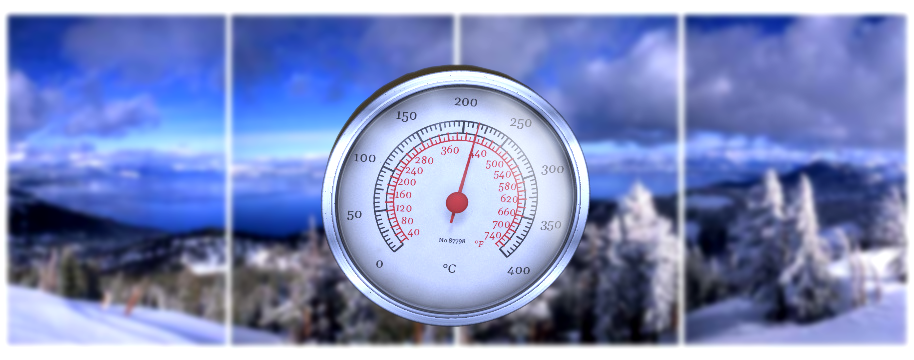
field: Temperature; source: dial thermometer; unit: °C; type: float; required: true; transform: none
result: 215 °C
